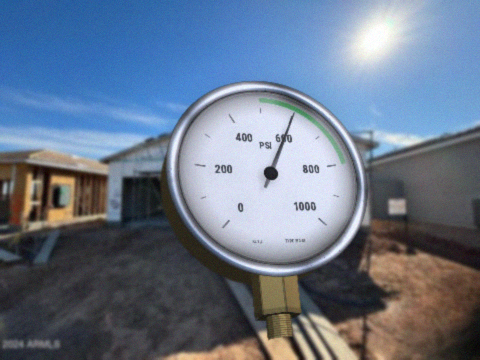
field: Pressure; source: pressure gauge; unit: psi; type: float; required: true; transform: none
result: 600 psi
